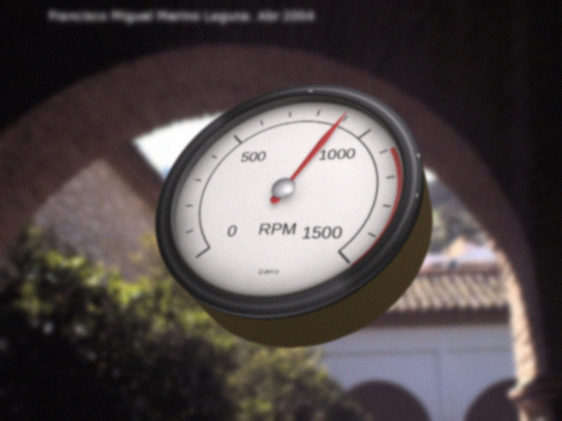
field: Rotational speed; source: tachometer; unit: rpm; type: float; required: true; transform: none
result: 900 rpm
